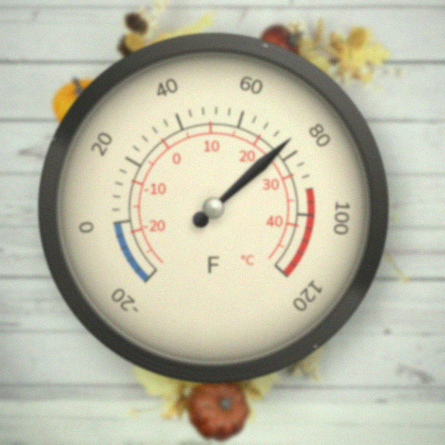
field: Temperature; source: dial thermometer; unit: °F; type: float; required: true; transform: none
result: 76 °F
